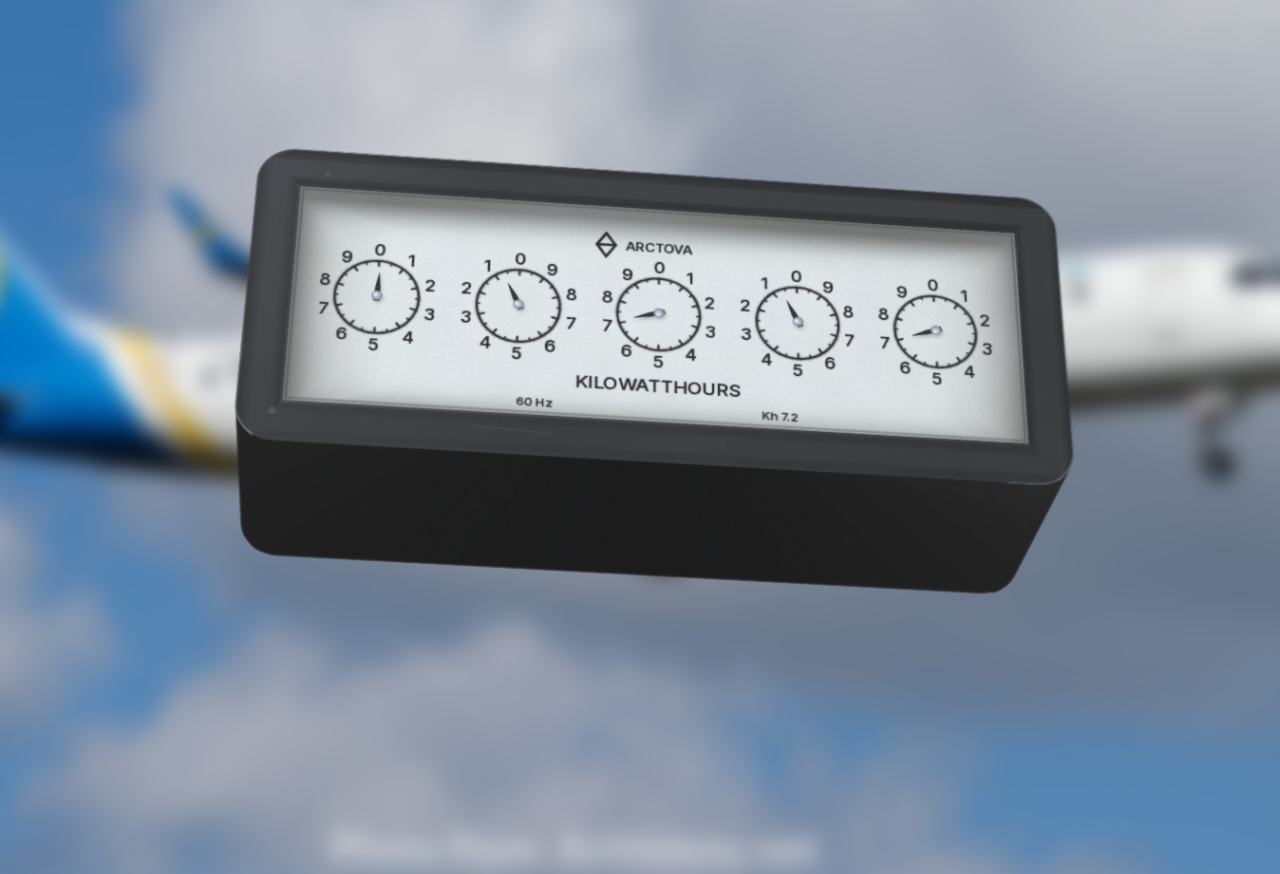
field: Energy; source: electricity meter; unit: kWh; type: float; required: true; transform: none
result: 707 kWh
